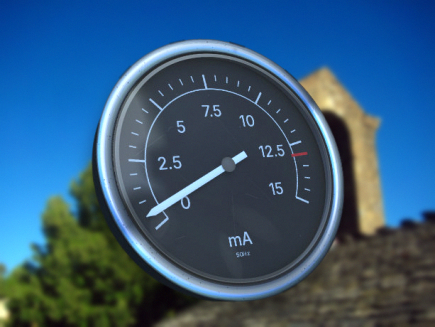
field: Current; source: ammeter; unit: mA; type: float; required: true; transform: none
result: 0.5 mA
